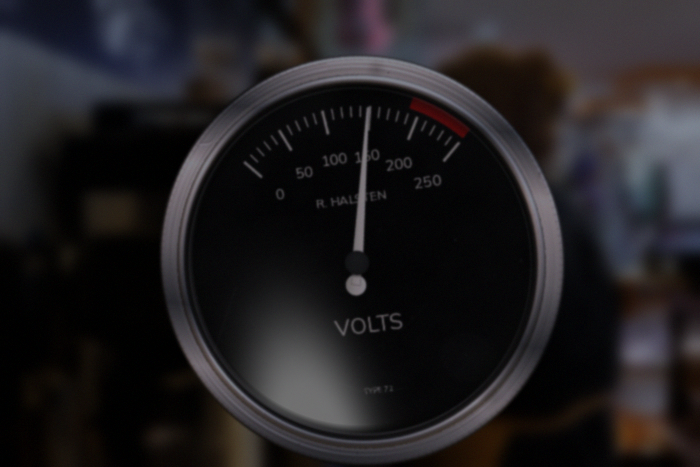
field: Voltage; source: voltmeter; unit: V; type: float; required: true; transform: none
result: 150 V
